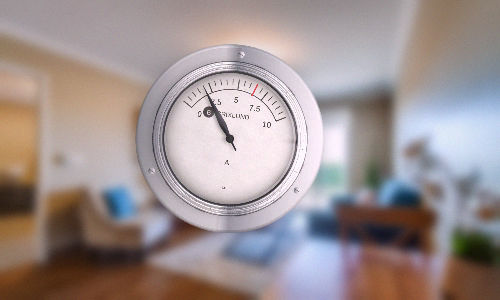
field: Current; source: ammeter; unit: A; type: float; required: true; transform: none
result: 2 A
